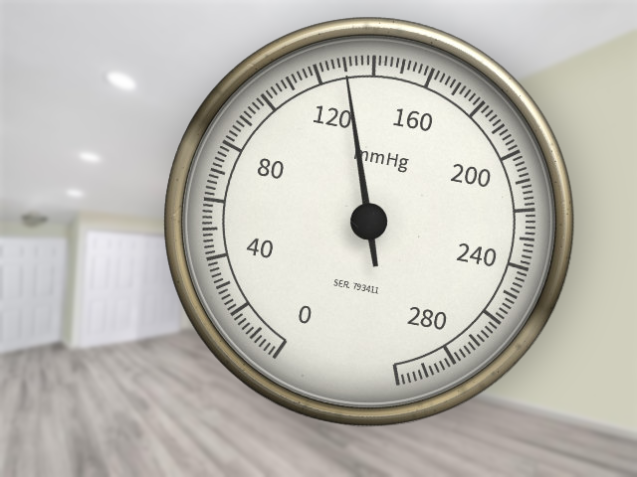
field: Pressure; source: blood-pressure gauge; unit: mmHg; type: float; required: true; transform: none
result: 130 mmHg
